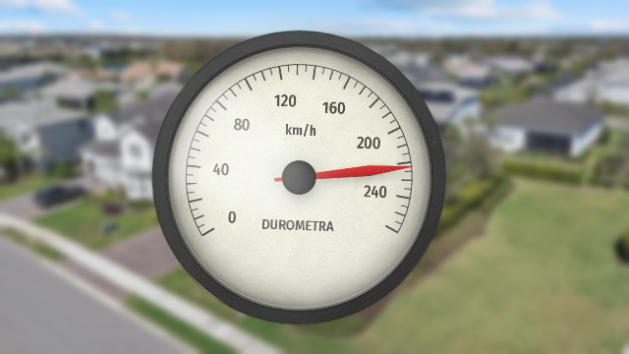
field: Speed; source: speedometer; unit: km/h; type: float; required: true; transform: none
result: 222.5 km/h
